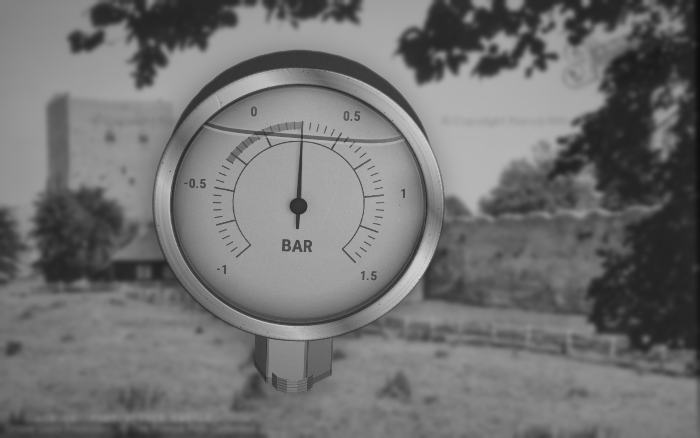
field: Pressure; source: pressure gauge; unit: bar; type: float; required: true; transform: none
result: 0.25 bar
